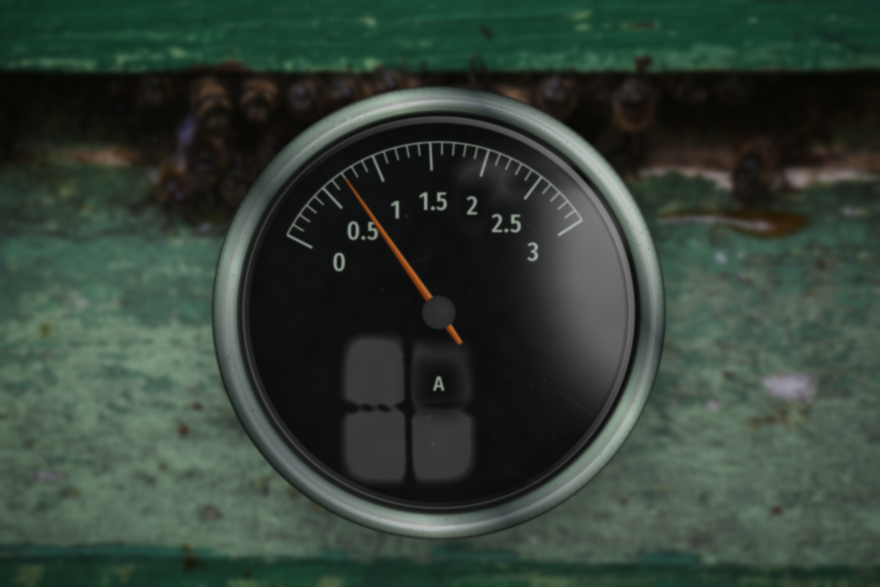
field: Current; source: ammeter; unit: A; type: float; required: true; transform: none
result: 0.7 A
